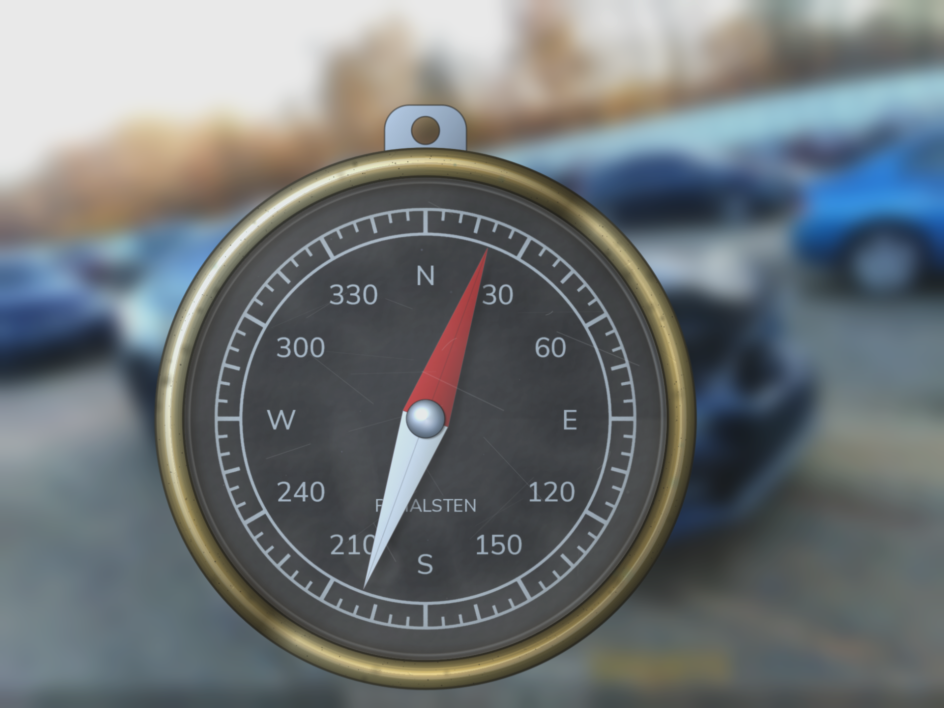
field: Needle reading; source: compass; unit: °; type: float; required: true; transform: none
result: 20 °
